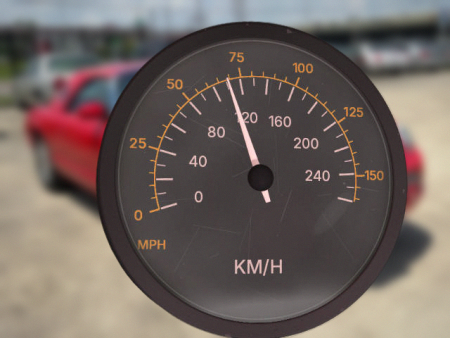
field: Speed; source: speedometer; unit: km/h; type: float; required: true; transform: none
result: 110 km/h
